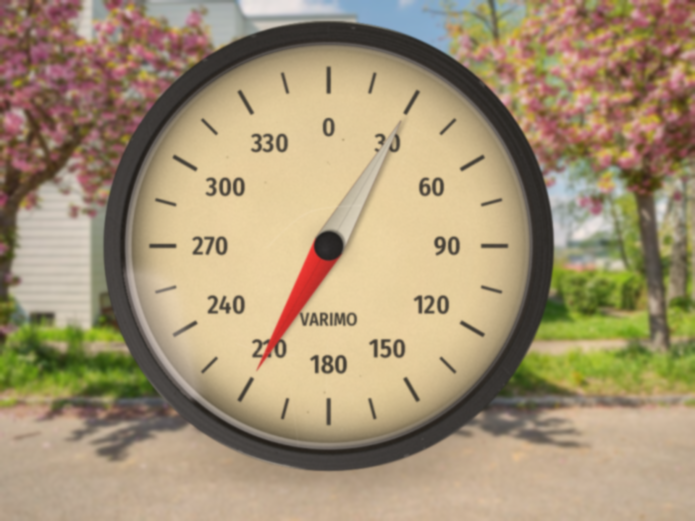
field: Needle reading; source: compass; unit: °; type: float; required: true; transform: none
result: 210 °
